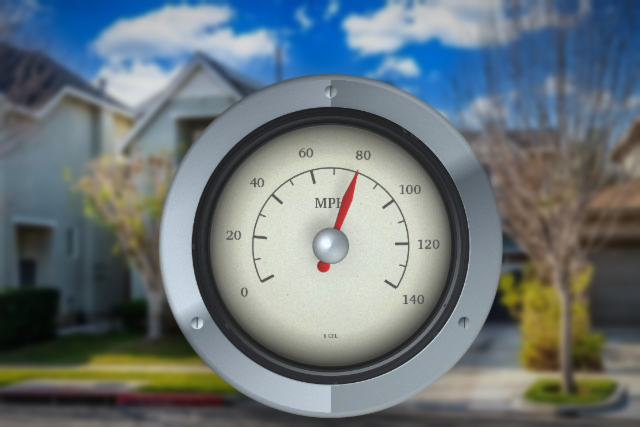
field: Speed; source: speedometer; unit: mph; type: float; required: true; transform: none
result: 80 mph
